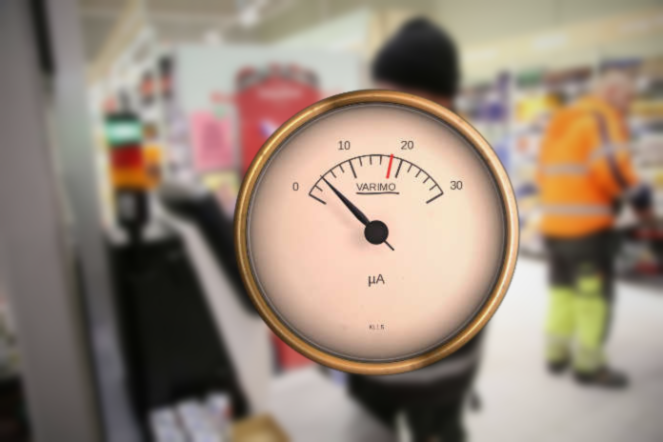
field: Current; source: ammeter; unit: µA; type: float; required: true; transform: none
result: 4 µA
